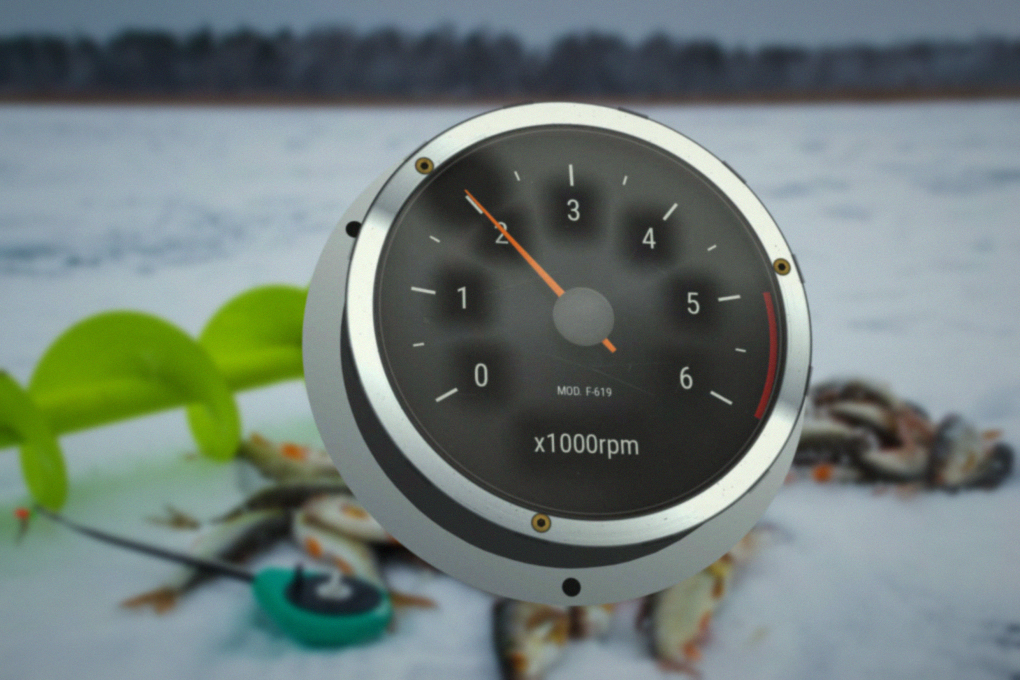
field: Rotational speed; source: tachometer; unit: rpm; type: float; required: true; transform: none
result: 2000 rpm
